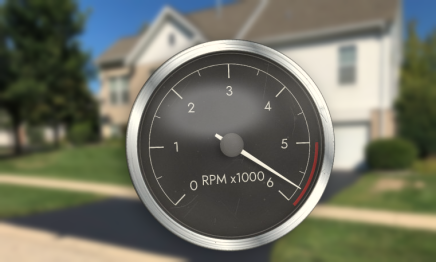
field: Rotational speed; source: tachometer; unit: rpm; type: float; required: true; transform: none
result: 5750 rpm
